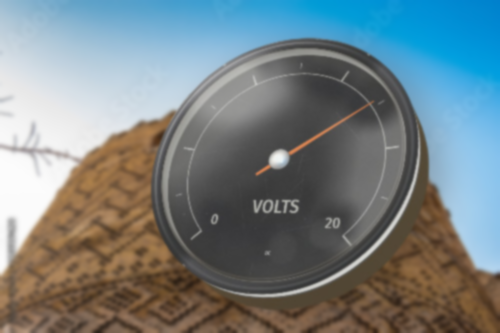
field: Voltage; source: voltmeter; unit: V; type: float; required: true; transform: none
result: 14 V
